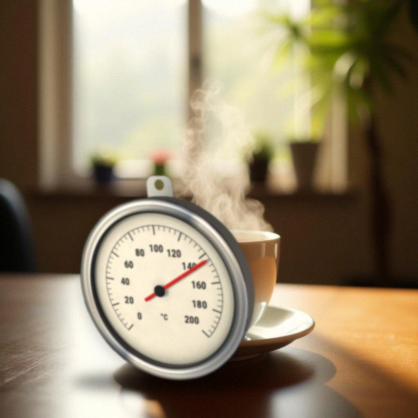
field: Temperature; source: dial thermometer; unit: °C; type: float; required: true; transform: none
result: 144 °C
